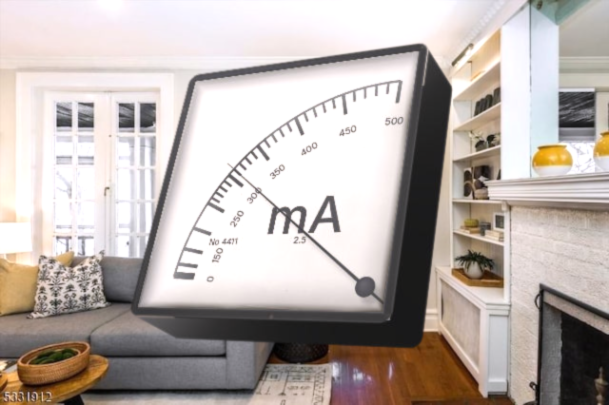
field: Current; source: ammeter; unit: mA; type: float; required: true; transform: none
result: 310 mA
